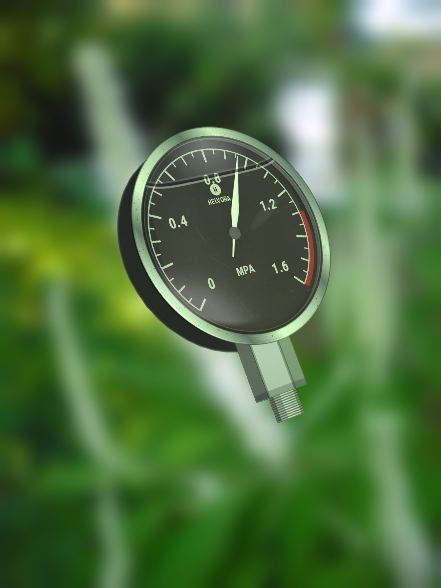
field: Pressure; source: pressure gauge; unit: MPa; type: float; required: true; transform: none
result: 0.95 MPa
